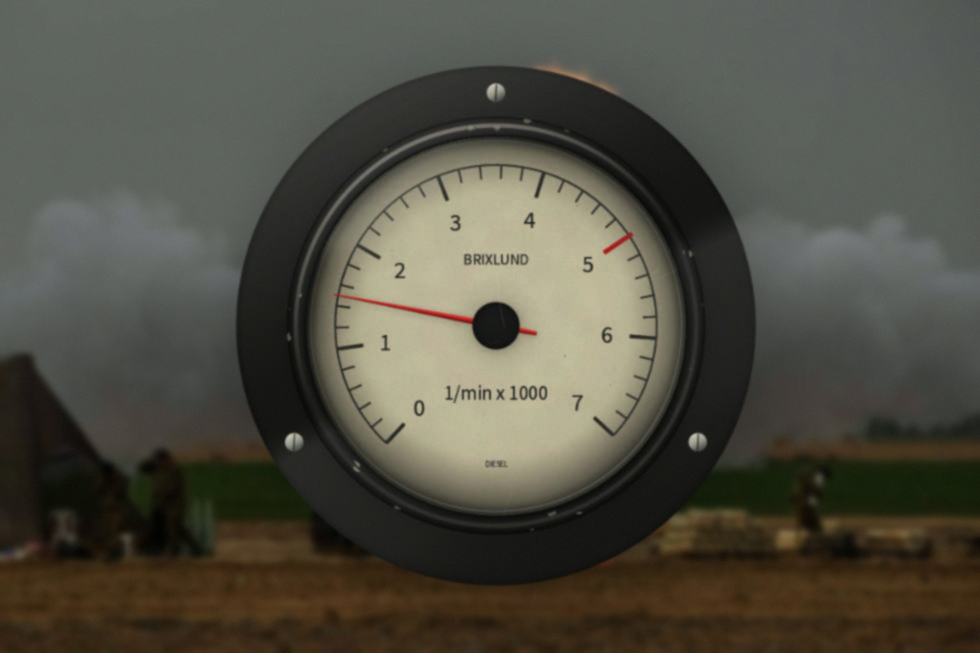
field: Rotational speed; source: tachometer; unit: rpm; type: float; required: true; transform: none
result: 1500 rpm
